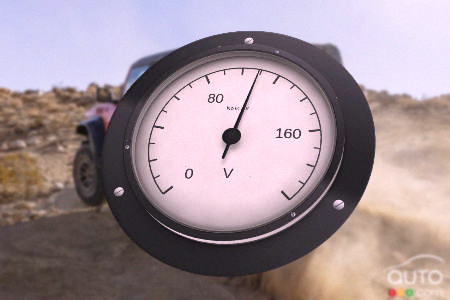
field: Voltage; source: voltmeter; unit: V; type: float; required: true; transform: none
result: 110 V
